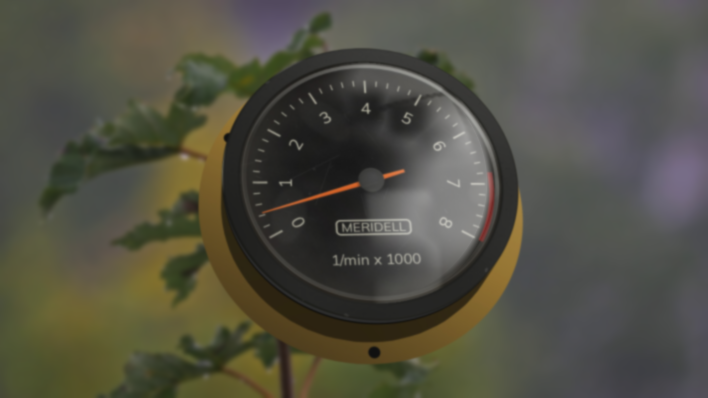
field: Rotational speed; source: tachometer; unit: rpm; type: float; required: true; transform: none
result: 400 rpm
